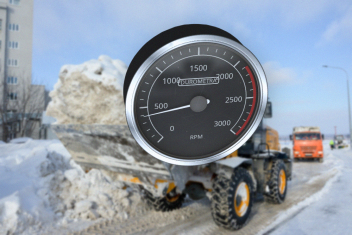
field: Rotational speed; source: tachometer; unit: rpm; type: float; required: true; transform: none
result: 400 rpm
